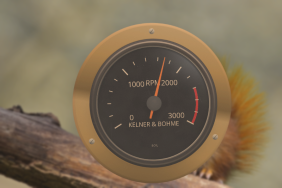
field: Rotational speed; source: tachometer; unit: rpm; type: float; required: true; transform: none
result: 1700 rpm
